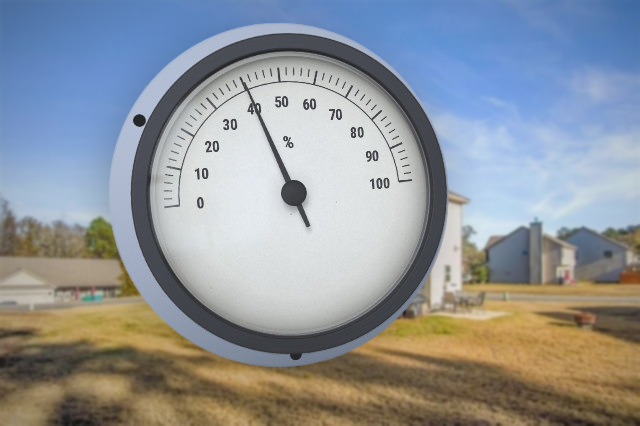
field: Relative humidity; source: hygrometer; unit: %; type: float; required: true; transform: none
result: 40 %
